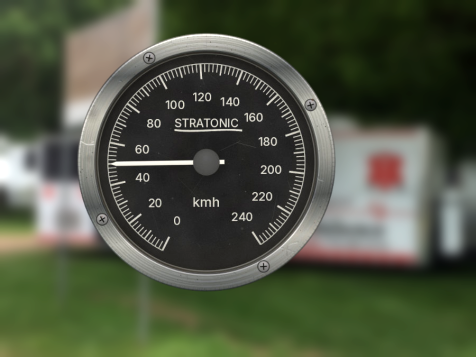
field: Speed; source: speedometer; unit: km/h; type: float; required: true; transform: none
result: 50 km/h
